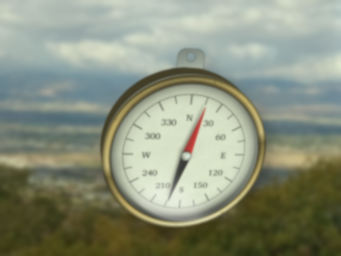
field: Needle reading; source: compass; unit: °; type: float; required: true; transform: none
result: 15 °
